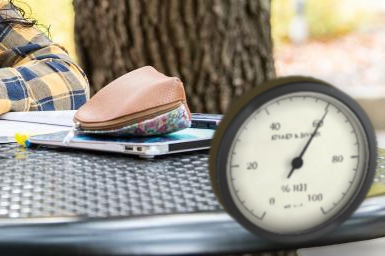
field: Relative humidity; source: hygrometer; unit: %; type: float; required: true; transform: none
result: 60 %
